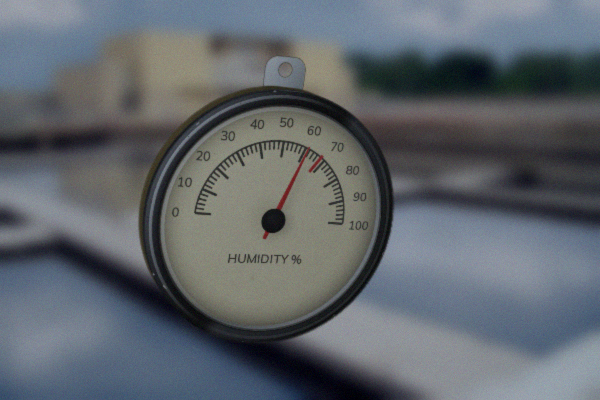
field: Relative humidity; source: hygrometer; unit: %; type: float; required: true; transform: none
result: 60 %
